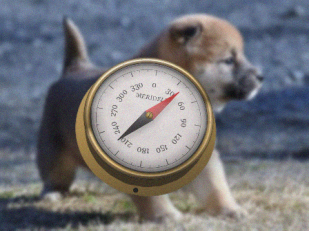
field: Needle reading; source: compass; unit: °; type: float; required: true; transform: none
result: 40 °
